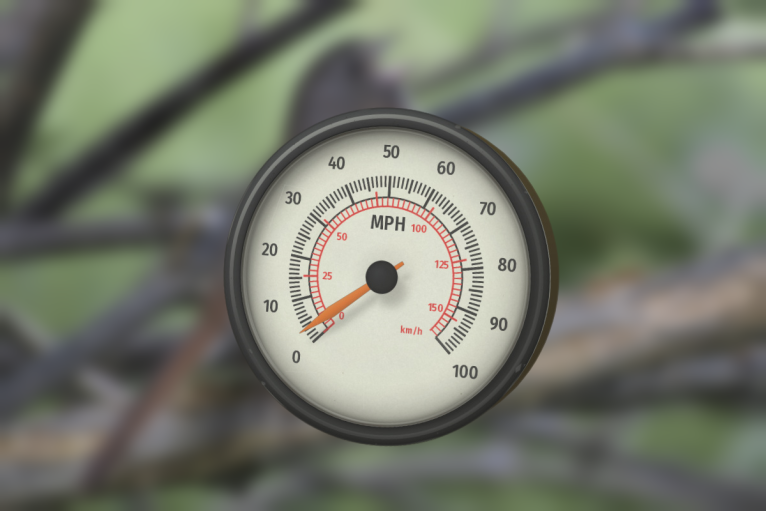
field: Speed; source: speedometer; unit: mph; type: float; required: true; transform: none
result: 3 mph
